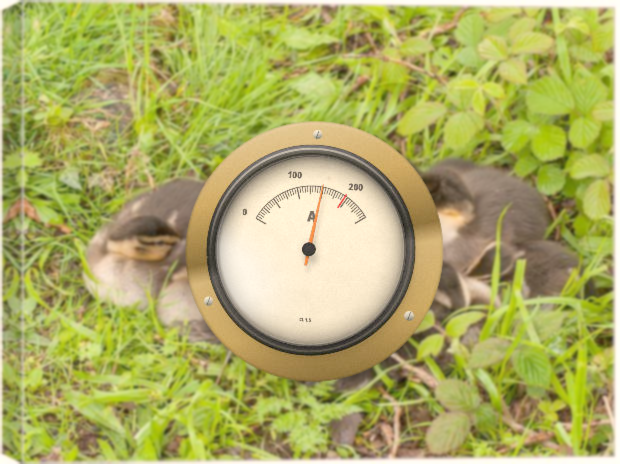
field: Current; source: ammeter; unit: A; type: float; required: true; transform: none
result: 150 A
